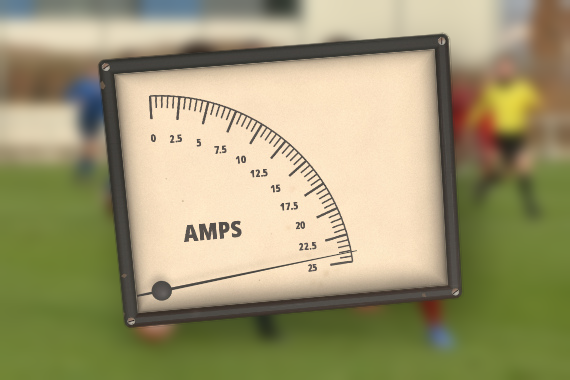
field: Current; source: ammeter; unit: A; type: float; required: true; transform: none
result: 24 A
